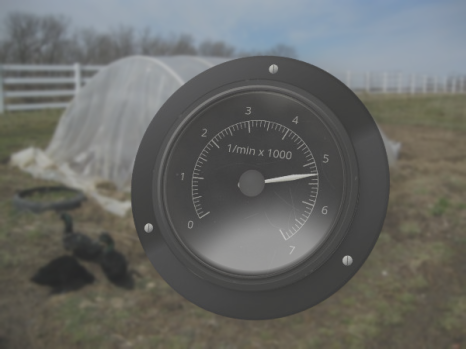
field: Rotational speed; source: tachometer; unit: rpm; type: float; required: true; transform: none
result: 5300 rpm
